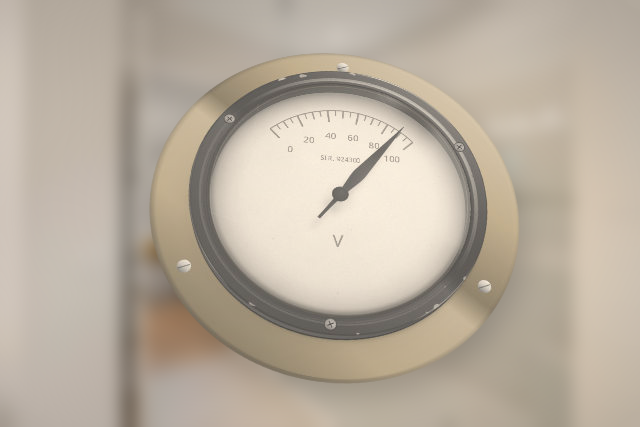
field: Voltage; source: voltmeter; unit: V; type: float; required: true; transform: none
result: 90 V
